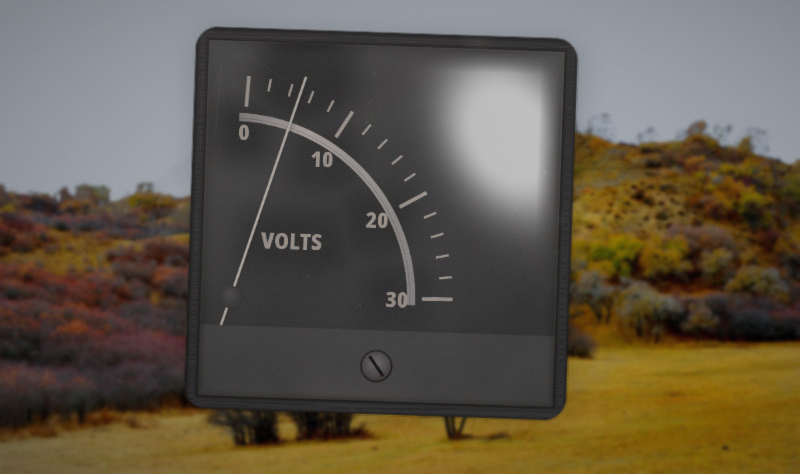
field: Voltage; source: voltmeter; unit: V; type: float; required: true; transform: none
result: 5 V
